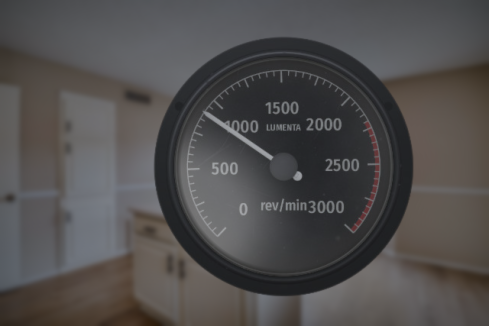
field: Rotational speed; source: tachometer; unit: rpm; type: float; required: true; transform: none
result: 900 rpm
